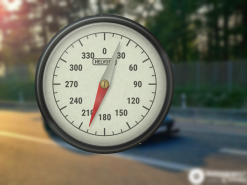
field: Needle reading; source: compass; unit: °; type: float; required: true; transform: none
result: 200 °
